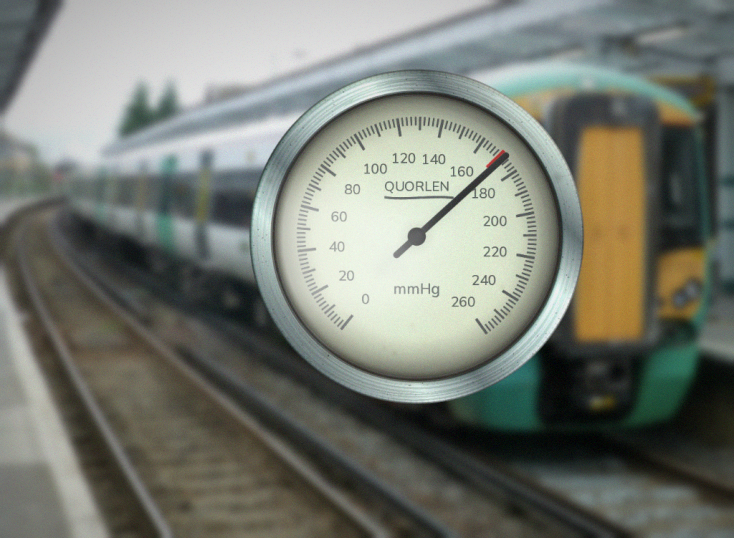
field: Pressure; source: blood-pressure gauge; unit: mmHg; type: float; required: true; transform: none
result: 172 mmHg
